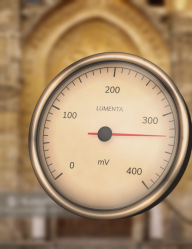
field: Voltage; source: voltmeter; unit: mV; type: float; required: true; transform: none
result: 330 mV
